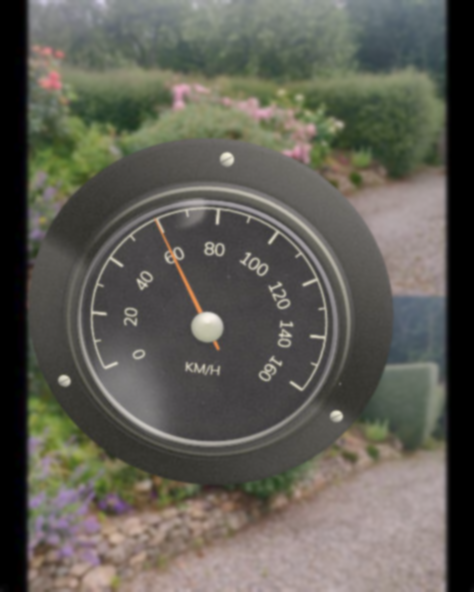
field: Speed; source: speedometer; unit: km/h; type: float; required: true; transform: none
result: 60 km/h
